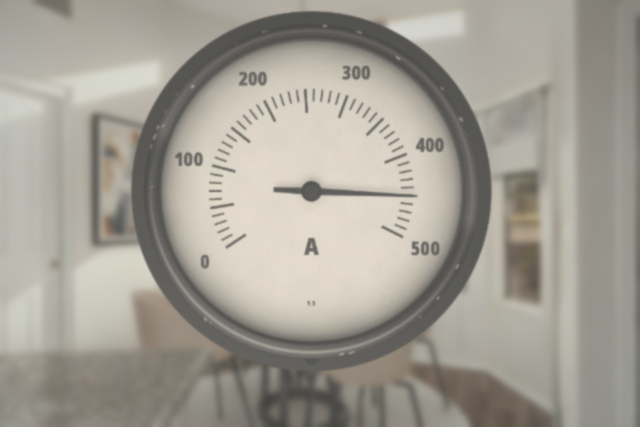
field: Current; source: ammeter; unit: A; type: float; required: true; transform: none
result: 450 A
